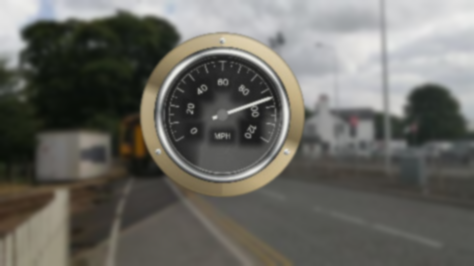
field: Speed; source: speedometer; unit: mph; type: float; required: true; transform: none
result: 95 mph
